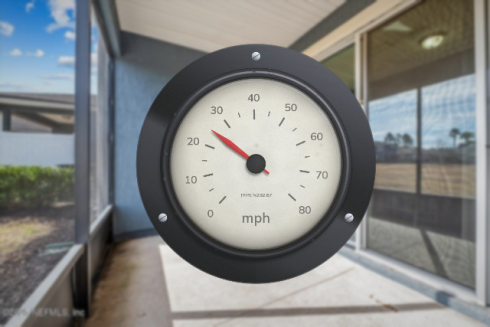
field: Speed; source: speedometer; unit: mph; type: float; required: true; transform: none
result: 25 mph
